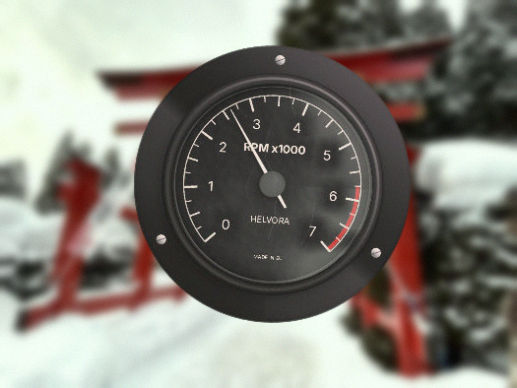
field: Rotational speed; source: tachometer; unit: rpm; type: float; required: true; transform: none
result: 2625 rpm
